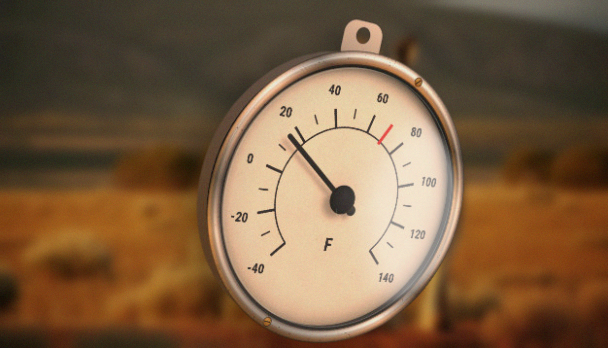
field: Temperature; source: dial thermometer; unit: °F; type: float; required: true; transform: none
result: 15 °F
